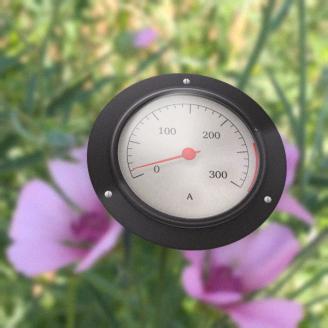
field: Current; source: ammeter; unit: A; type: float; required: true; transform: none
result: 10 A
